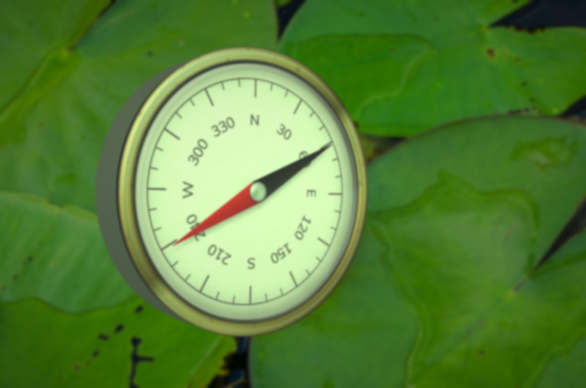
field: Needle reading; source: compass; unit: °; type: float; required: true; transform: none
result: 240 °
